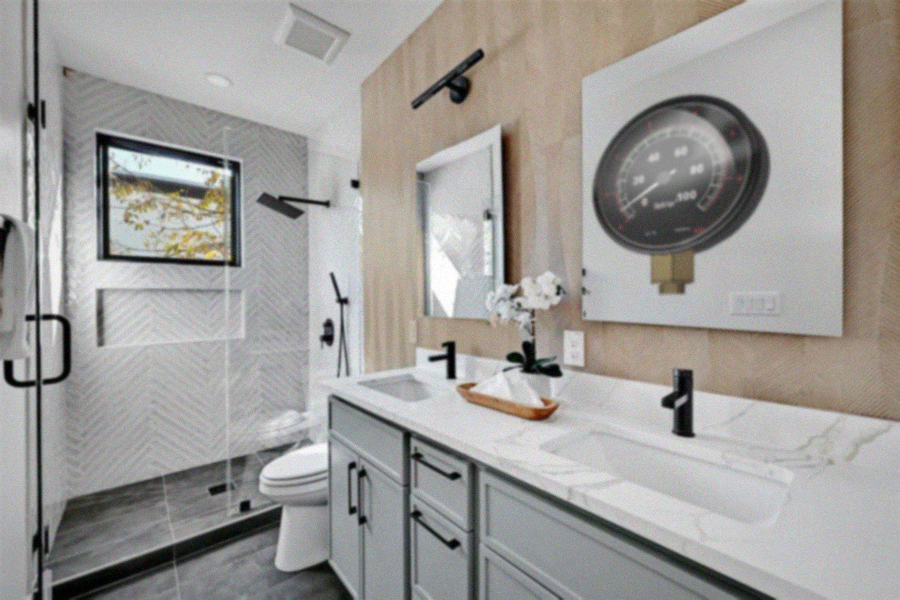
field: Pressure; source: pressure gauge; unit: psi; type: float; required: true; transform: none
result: 5 psi
